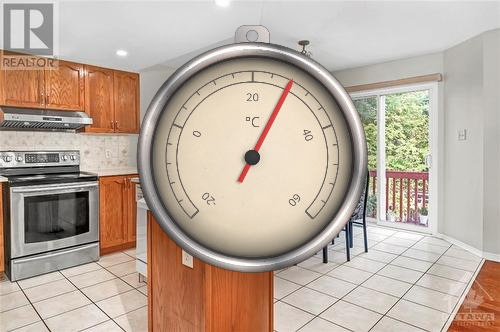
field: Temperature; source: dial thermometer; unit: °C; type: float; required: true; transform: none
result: 28 °C
